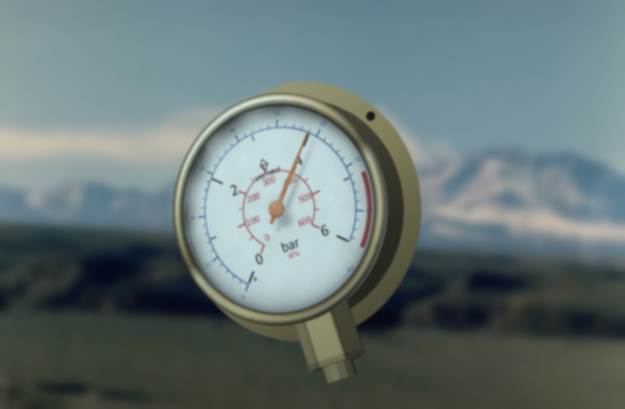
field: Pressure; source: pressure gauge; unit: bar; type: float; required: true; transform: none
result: 4 bar
